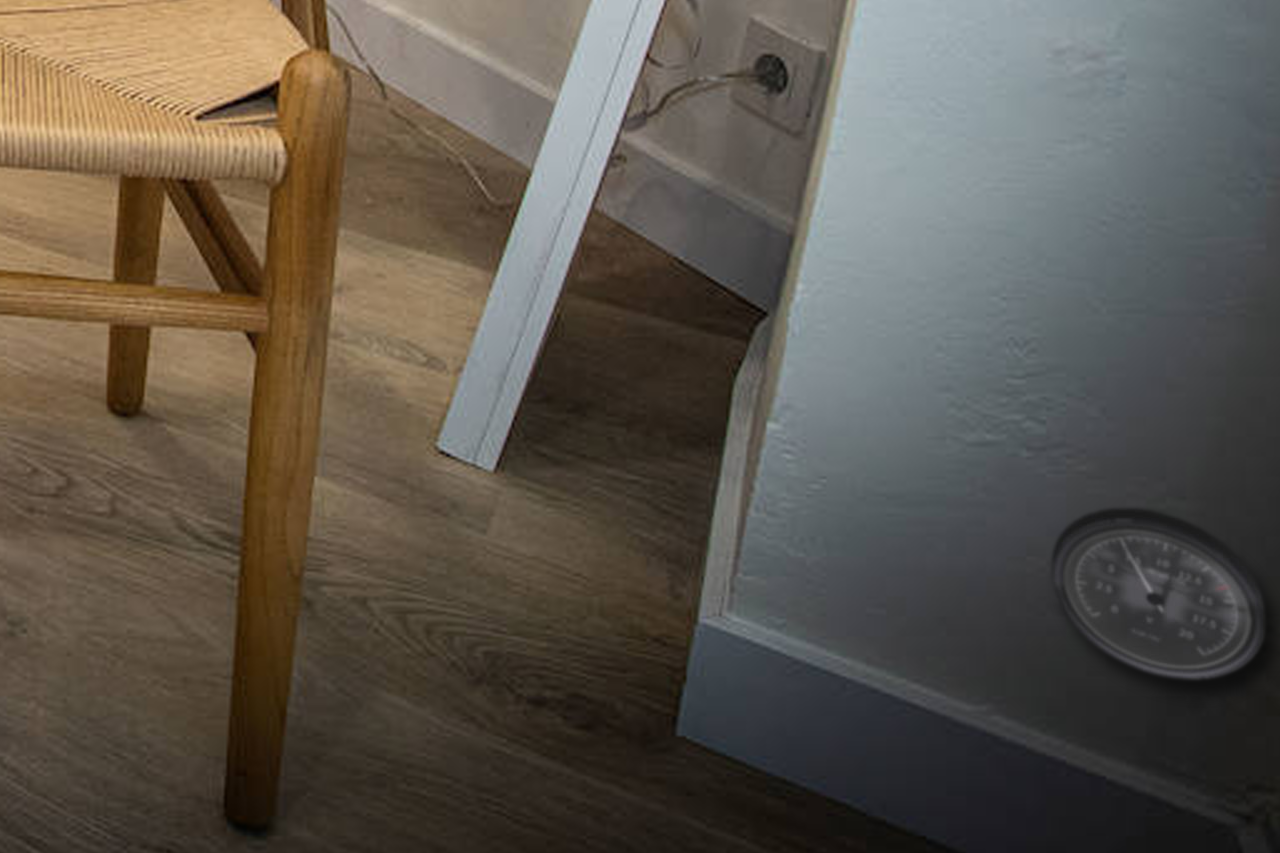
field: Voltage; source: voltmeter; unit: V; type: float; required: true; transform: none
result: 7.5 V
